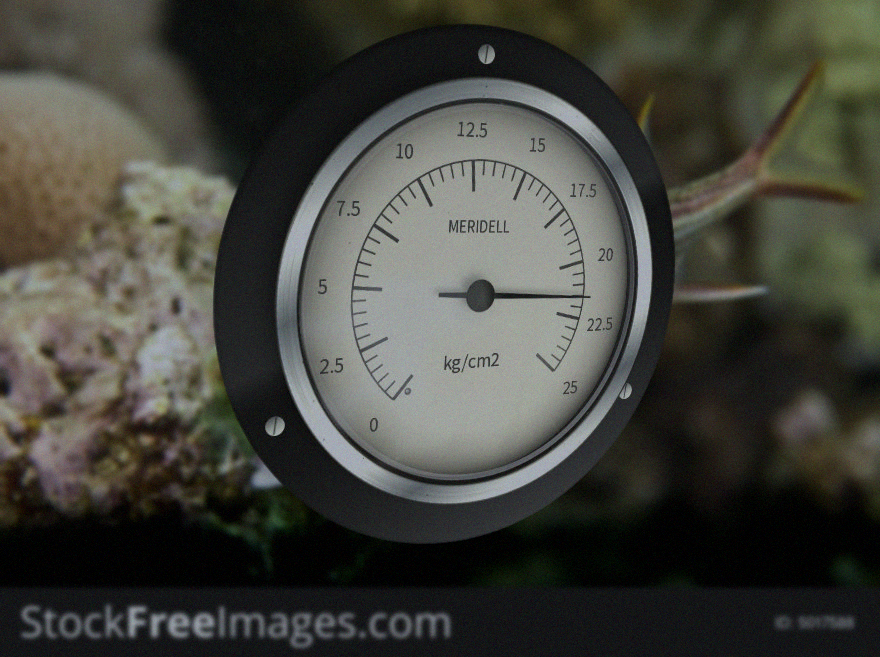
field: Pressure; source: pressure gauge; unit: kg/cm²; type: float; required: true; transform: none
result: 21.5 kg/cm²
